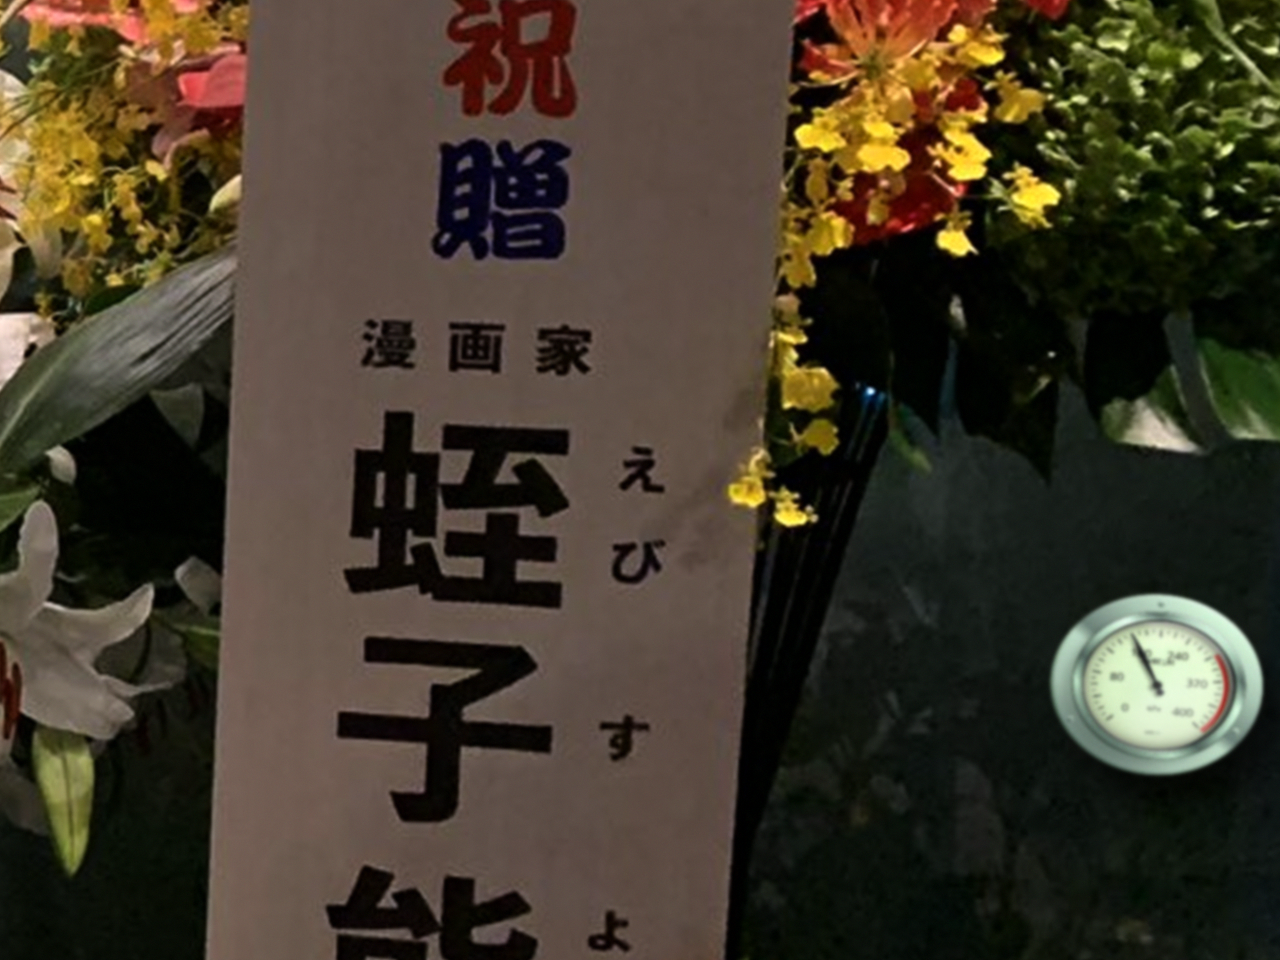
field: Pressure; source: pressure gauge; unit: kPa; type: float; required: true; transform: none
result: 160 kPa
